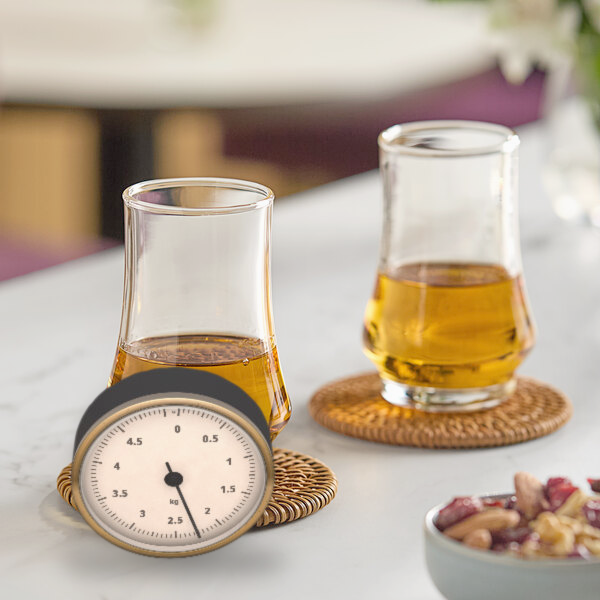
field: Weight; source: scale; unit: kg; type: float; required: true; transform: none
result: 2.25 kg
